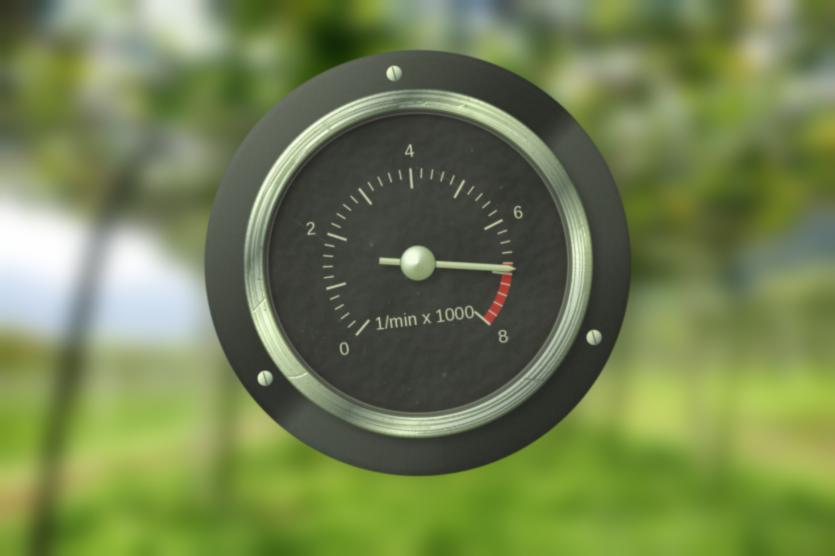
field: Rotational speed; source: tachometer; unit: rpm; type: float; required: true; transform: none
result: 6900 rpm
